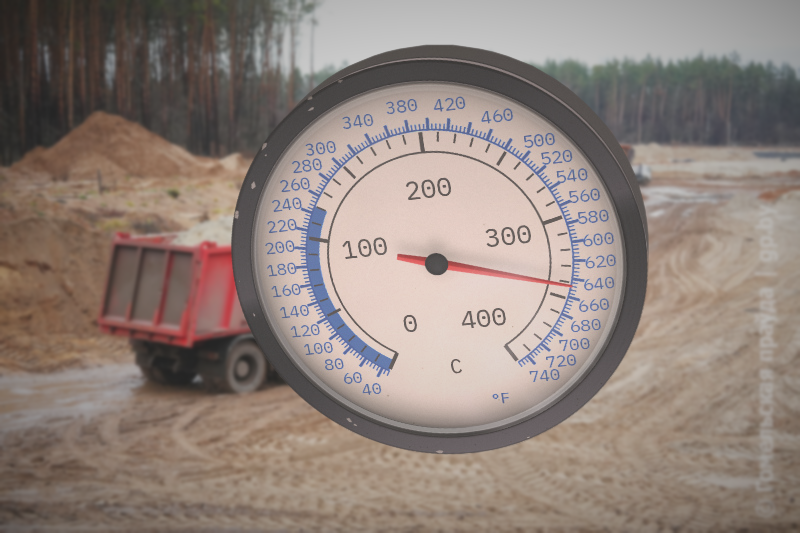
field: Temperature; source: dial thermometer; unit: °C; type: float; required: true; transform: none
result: 340 °C
